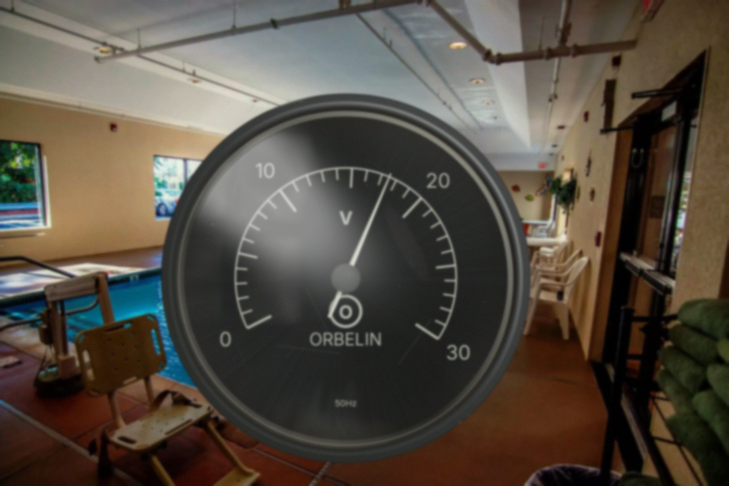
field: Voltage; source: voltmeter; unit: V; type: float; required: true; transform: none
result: 17.5 V
